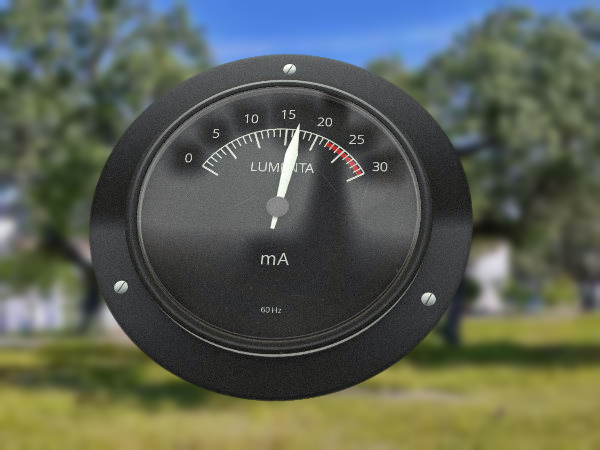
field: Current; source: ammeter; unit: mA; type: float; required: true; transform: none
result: 17 mA
